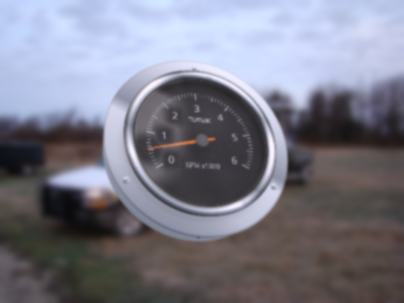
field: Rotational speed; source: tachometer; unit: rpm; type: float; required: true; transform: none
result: 500 rpm
